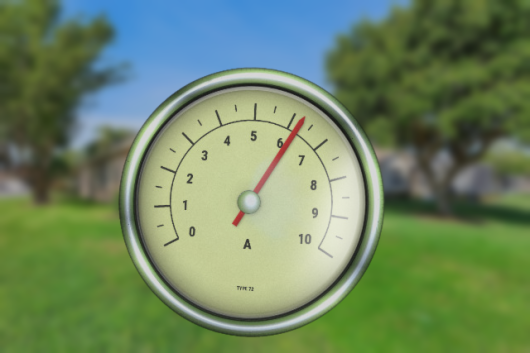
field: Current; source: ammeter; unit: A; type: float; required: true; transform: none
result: 6.25 A
